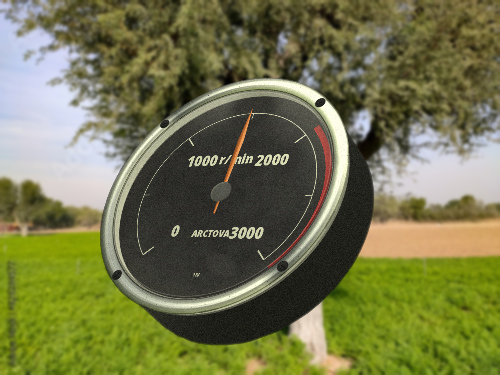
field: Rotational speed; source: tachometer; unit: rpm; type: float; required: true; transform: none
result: 1500 rpm
